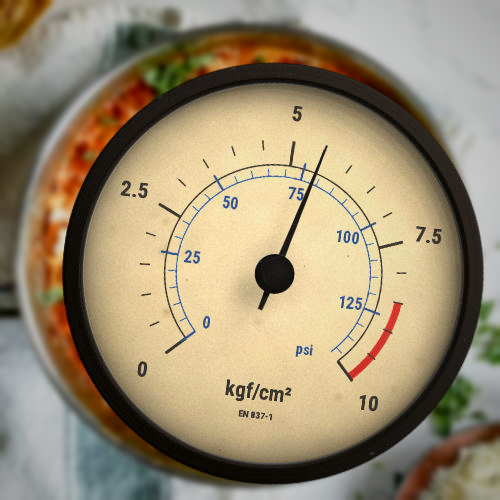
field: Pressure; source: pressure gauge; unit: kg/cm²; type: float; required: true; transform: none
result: 5.5 kg/cm²
